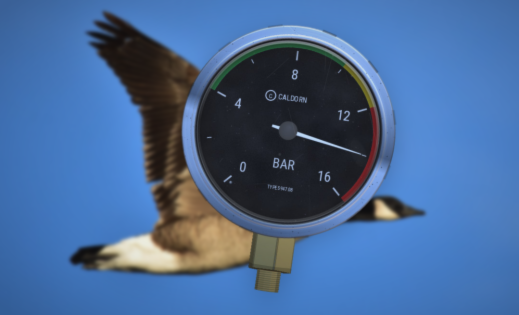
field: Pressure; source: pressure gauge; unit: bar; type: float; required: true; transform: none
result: 14 bar
